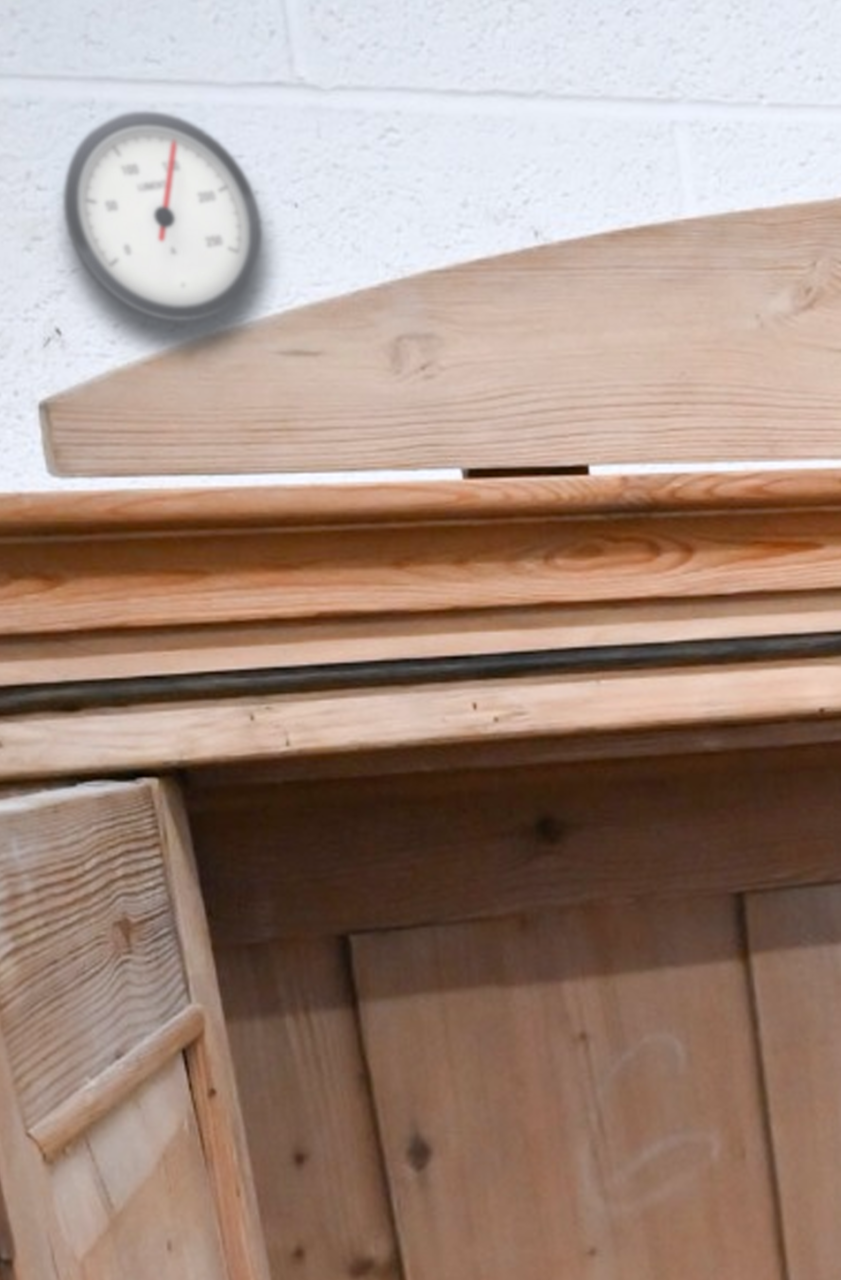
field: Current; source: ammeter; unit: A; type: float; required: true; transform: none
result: 150 A
